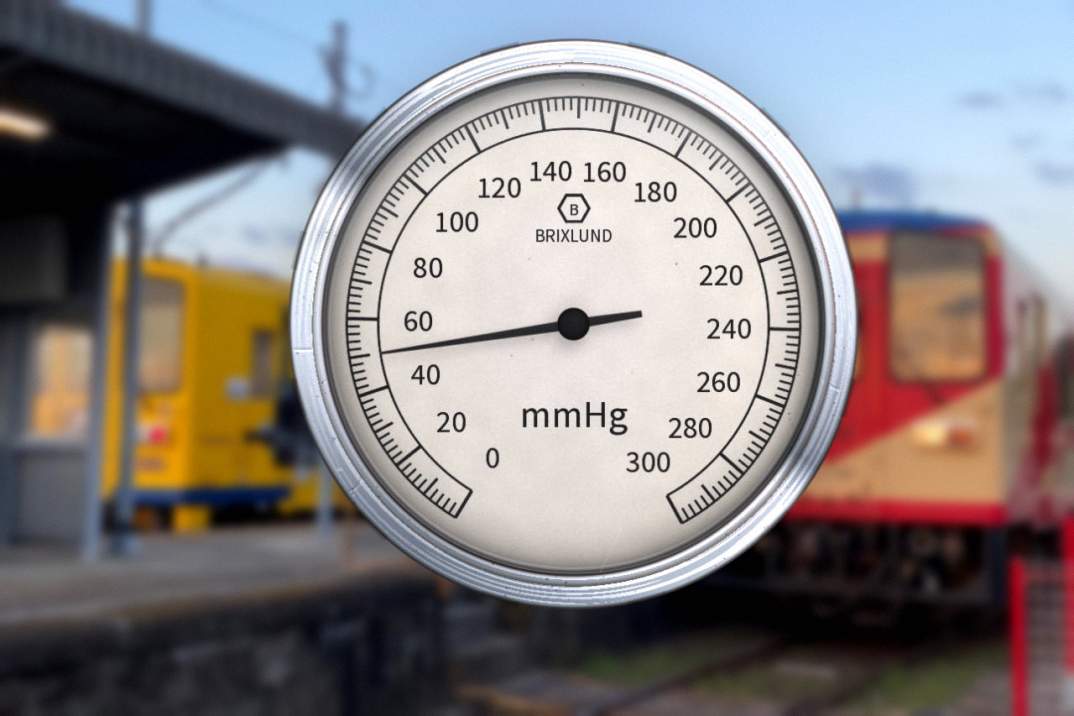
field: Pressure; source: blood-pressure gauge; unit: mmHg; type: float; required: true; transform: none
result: 50 mmHg
